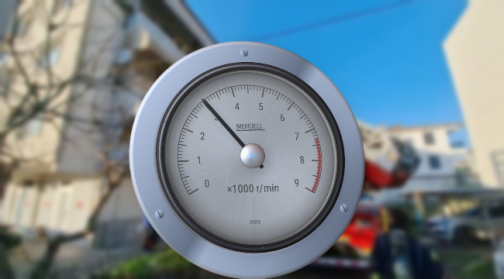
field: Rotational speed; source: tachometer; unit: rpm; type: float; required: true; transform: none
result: 3000 rpm
